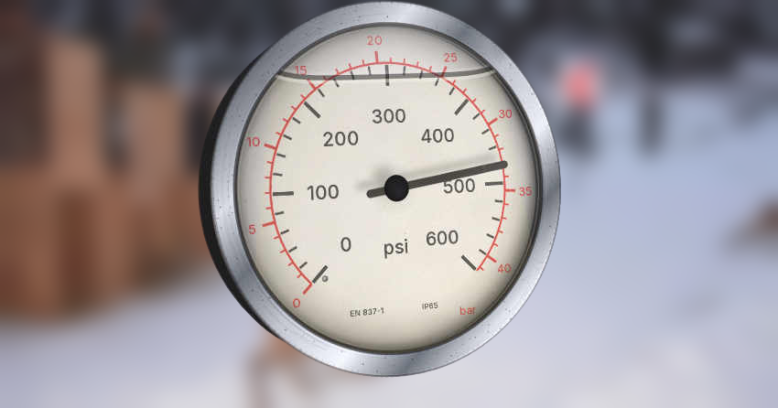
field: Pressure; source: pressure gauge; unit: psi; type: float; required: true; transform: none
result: 480 psi
